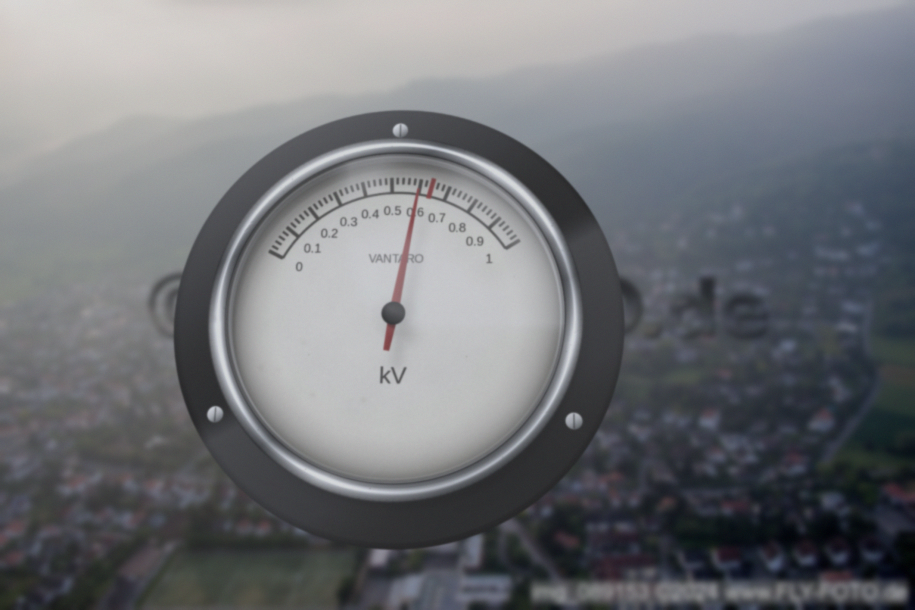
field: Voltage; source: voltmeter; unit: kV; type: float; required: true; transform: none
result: 0.6 kV
